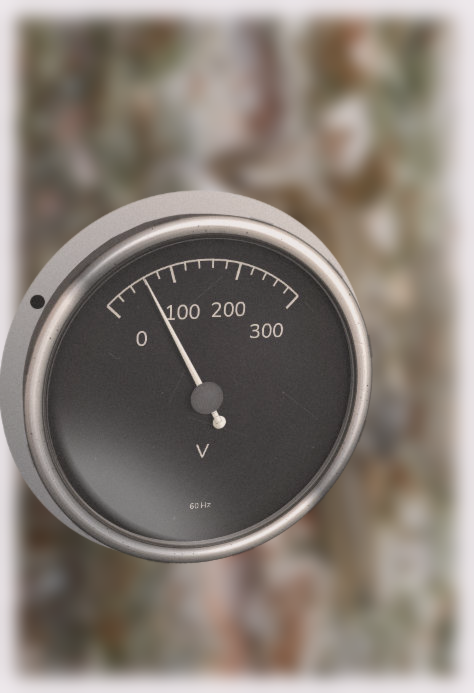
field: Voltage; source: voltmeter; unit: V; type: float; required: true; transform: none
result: 60 V
